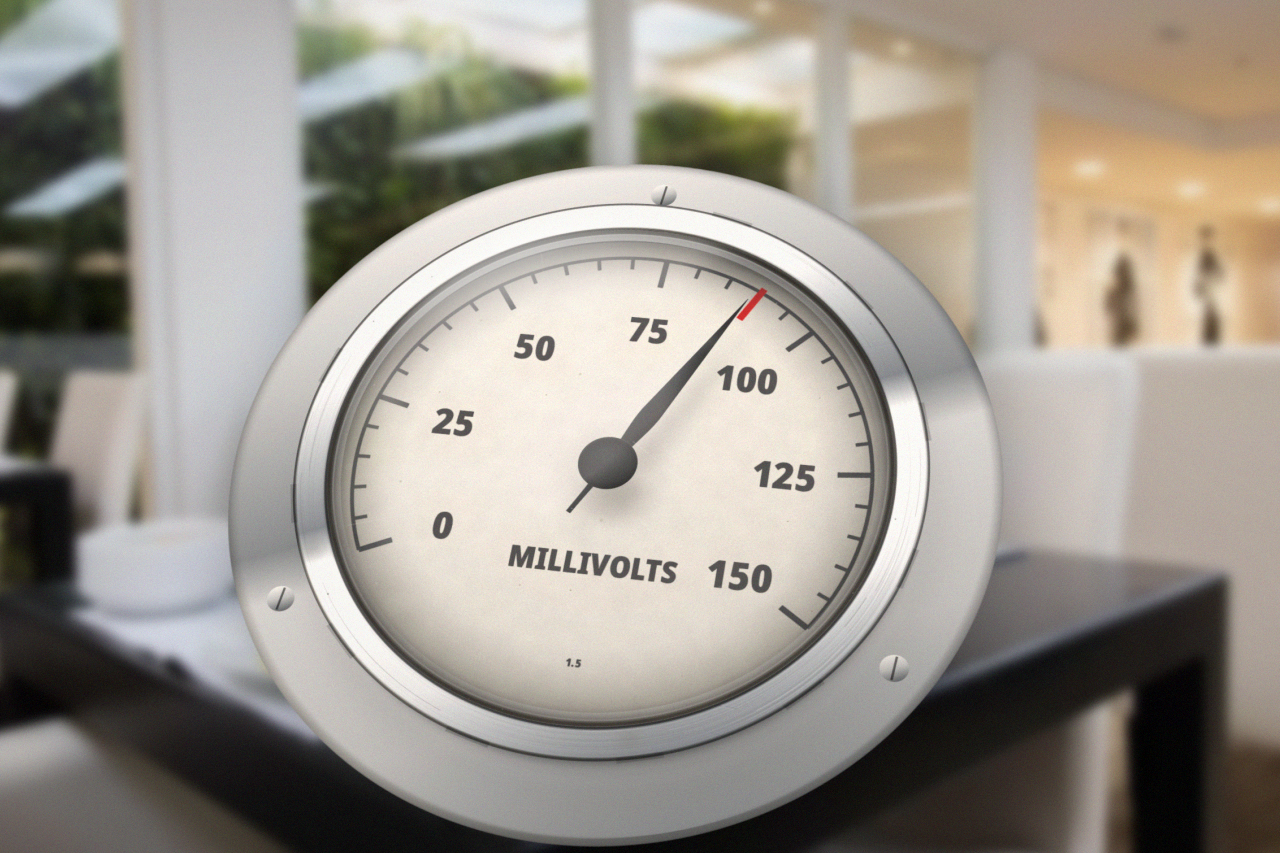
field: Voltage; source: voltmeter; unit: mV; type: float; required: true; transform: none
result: 90 mV
